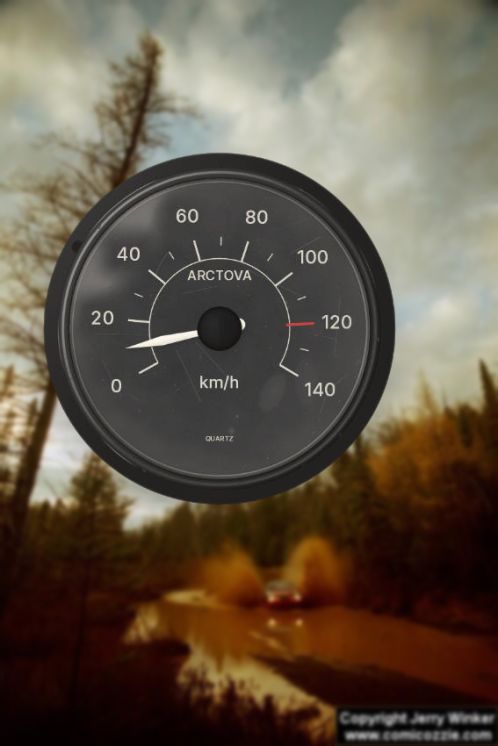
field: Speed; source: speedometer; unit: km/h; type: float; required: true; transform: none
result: 10 km/h
